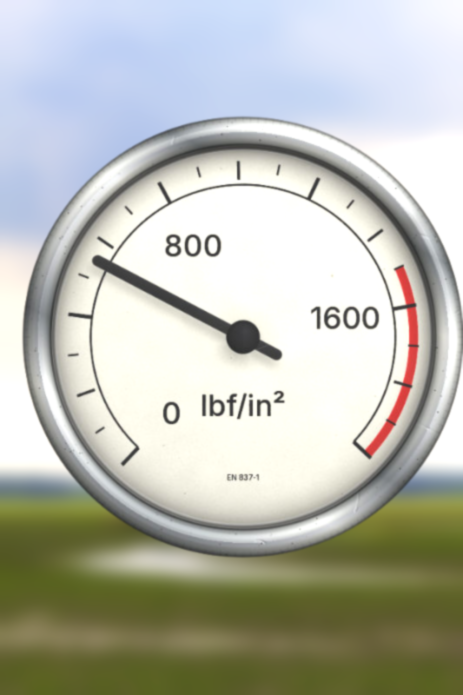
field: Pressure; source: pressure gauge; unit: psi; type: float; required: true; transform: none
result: 550 psi
